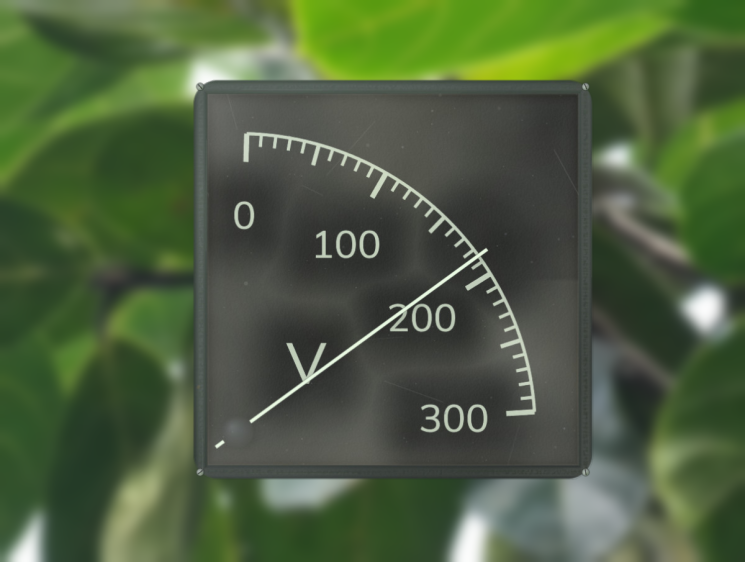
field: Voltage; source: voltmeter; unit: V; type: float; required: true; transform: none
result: 185 V
